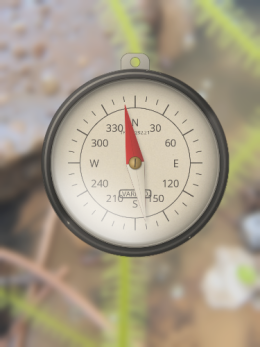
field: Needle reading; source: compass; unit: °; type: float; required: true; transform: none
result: 350 °
